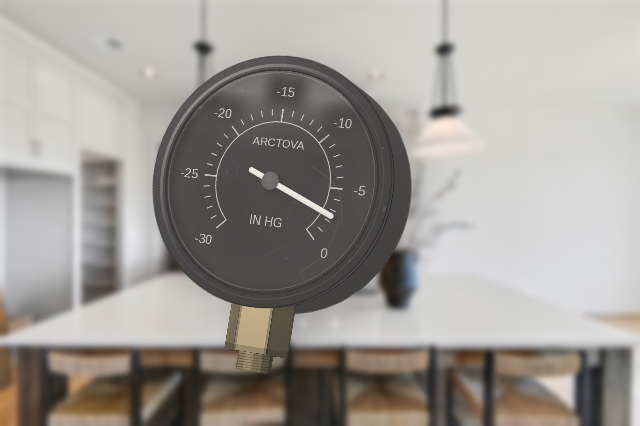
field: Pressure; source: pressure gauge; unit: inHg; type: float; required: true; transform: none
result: -2.5 inHg
